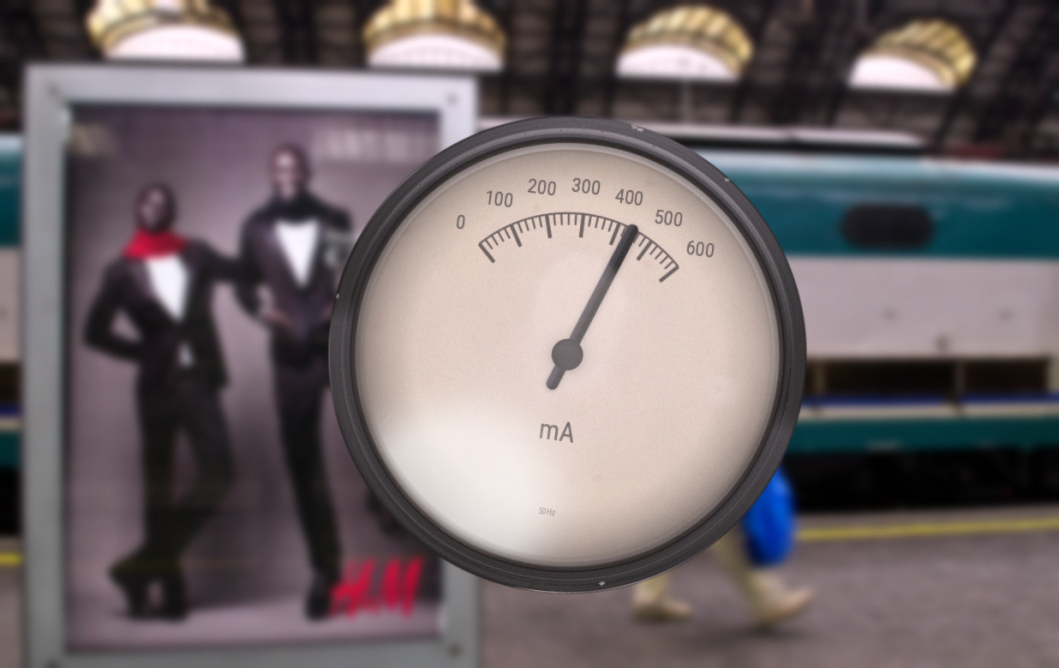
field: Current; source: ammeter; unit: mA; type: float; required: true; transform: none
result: 440 mA
